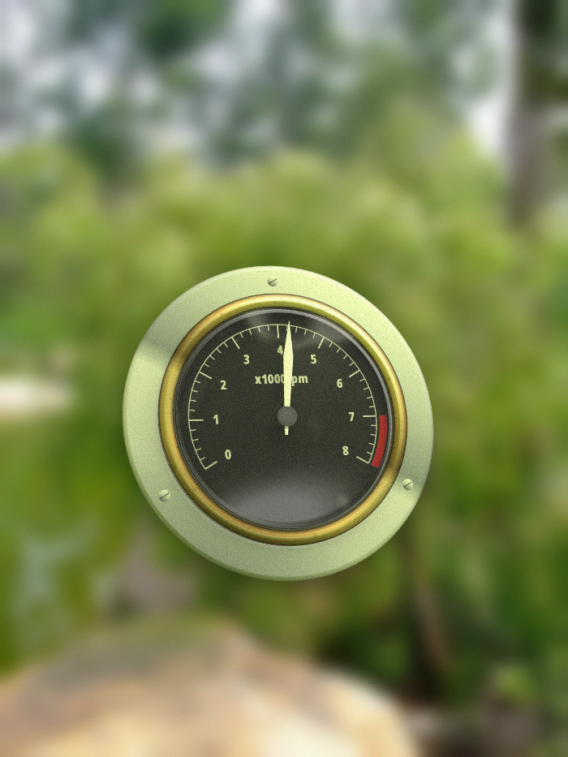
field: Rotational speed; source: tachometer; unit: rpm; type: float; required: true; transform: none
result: 4200 rpm
